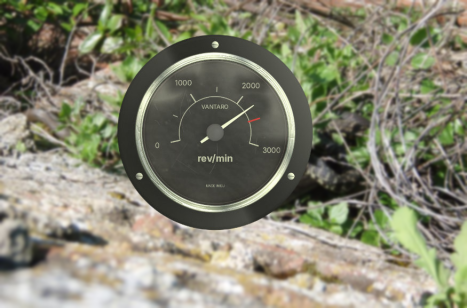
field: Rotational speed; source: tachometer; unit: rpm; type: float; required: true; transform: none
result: 2250 rpm
